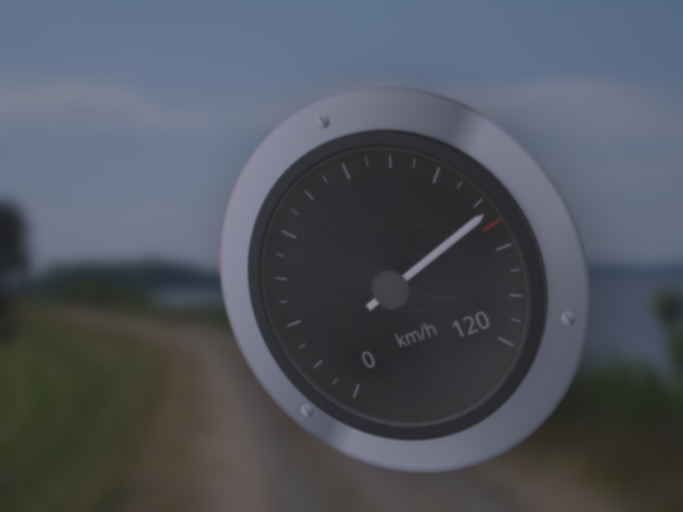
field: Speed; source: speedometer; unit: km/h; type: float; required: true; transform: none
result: 92.5 km/h
